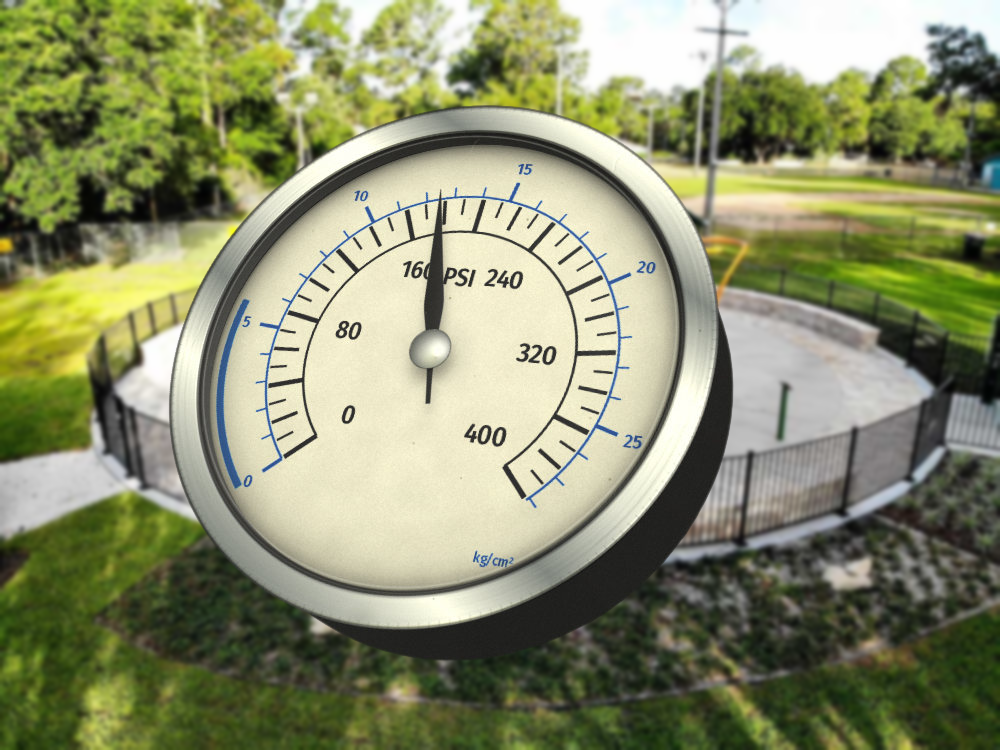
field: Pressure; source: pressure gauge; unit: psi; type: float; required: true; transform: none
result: 180 psi
